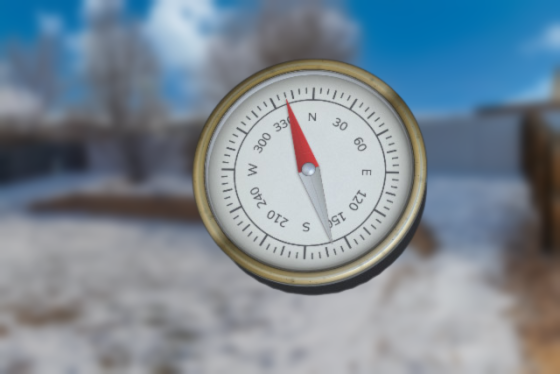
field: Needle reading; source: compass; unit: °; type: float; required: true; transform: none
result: 340 °
